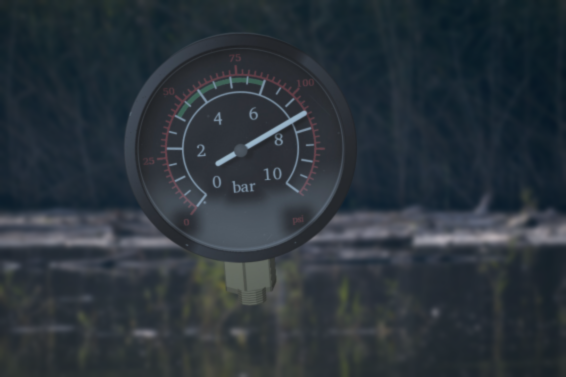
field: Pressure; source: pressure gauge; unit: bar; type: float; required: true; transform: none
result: 7.5 bar
